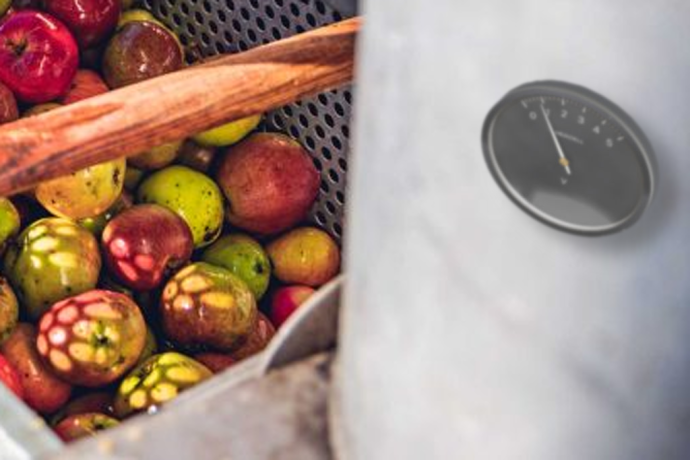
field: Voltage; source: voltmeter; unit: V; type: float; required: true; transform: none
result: 1 V
